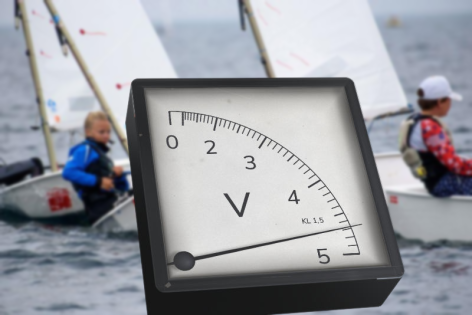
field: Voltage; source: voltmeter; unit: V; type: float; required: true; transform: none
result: 4.7 V
